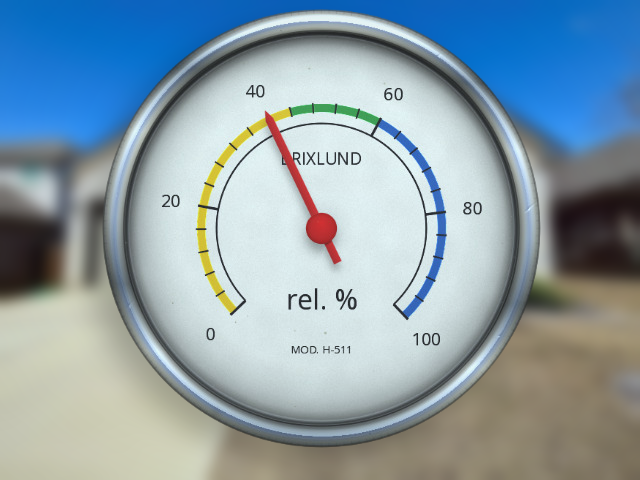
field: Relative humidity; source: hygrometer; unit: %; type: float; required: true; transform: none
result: 40 %
